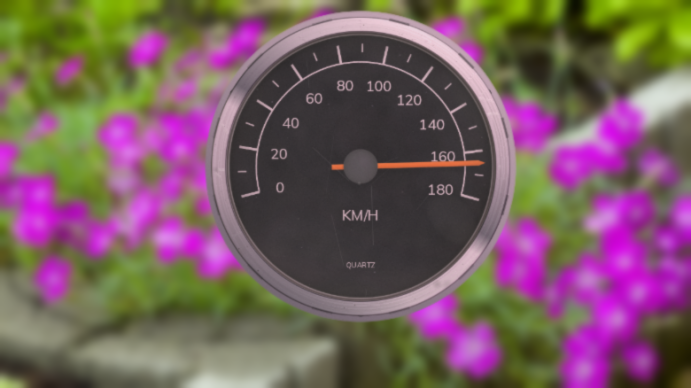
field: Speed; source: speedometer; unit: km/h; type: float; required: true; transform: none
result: 165 km/h
